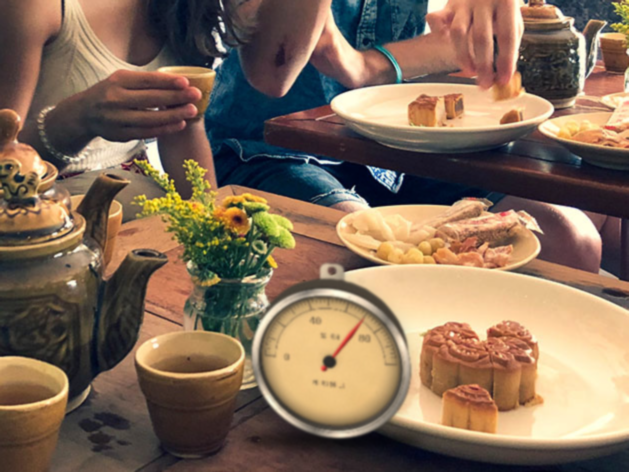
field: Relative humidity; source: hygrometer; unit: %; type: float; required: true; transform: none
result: 70 %
